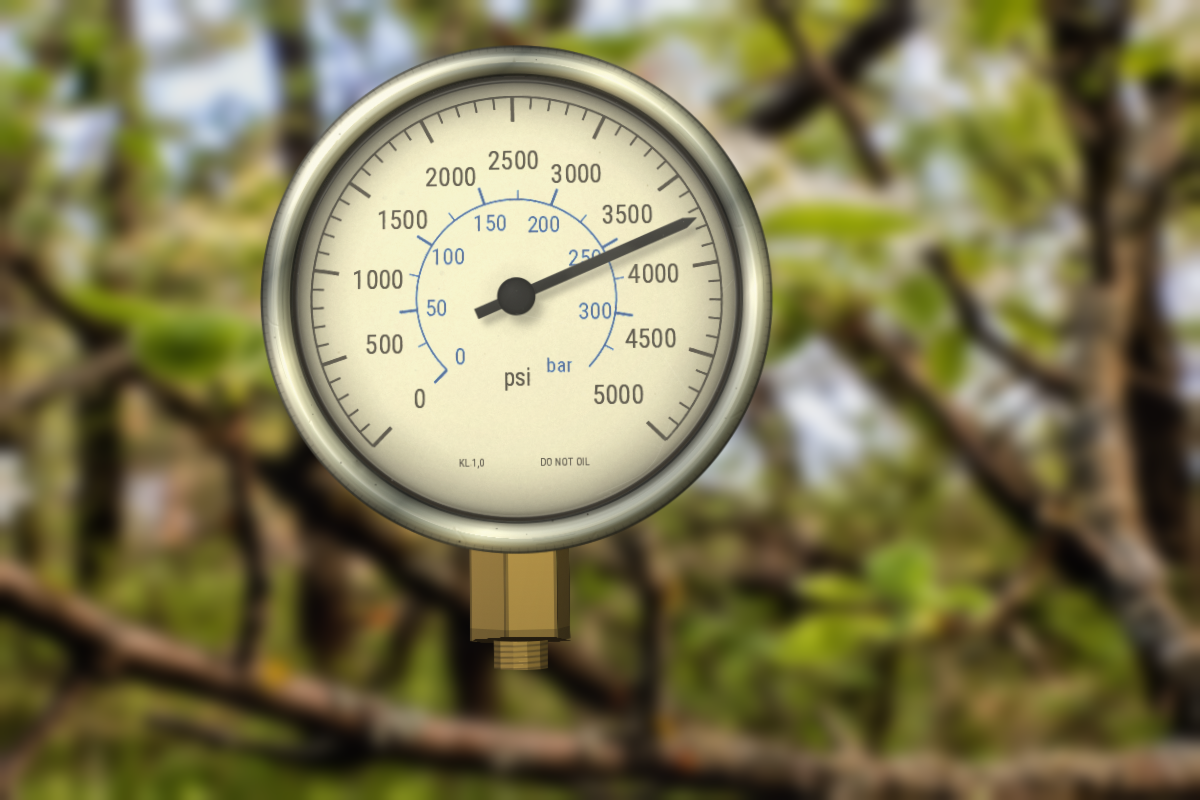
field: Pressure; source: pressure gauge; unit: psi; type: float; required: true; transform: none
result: 3750 psi
